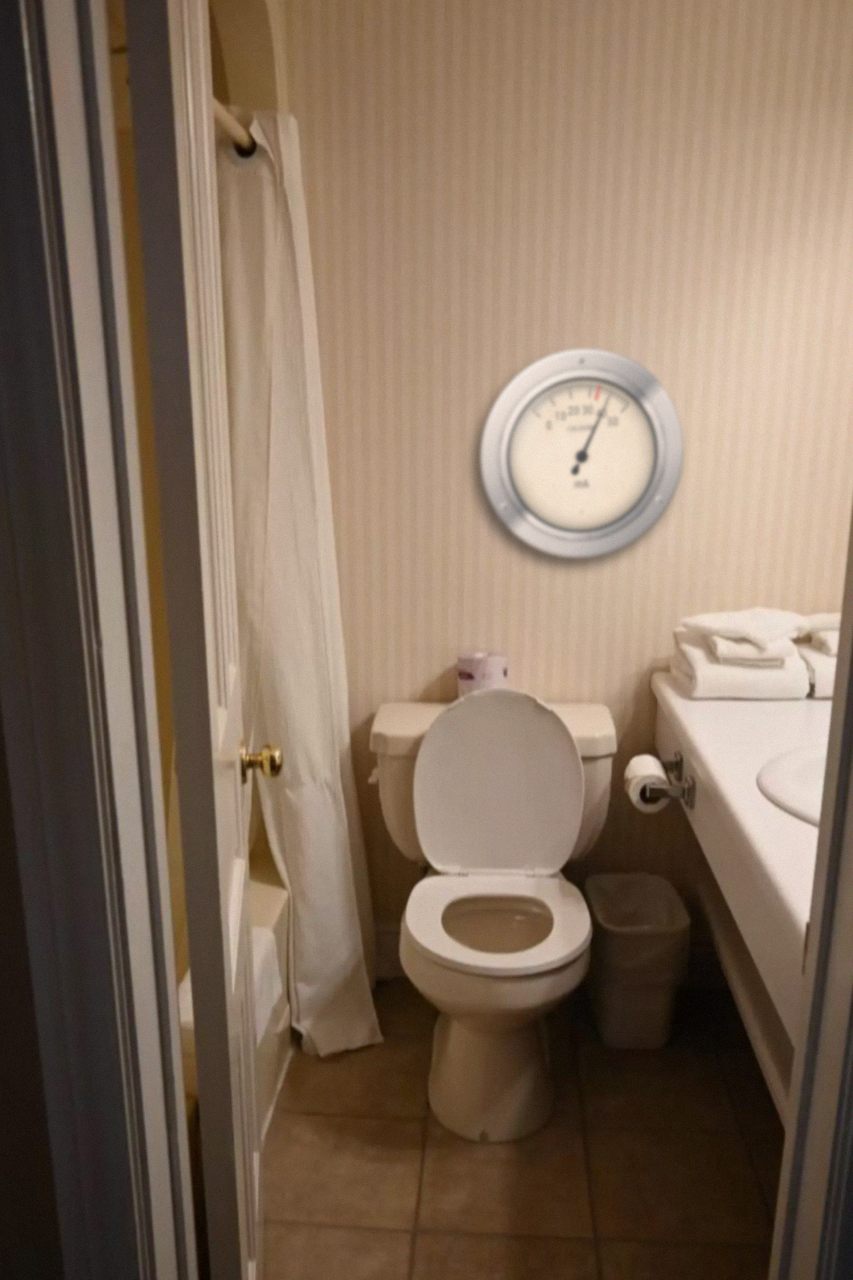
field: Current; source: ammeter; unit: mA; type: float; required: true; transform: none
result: 40 mA
